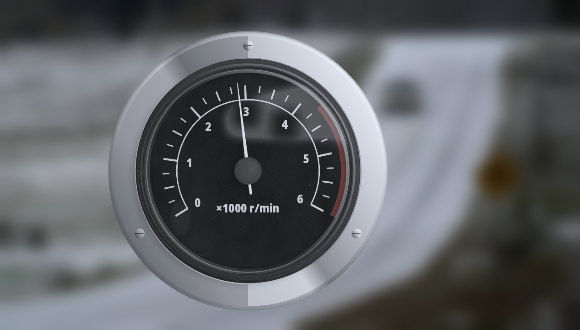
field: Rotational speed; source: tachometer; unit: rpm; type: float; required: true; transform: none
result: 2875 rpm
